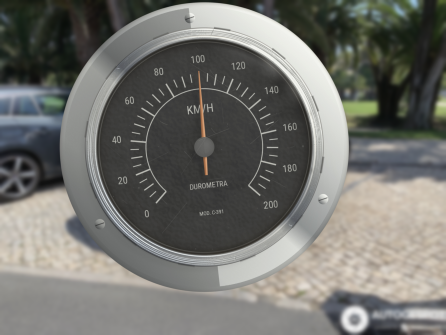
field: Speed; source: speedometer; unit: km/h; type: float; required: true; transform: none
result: 100 km/h
